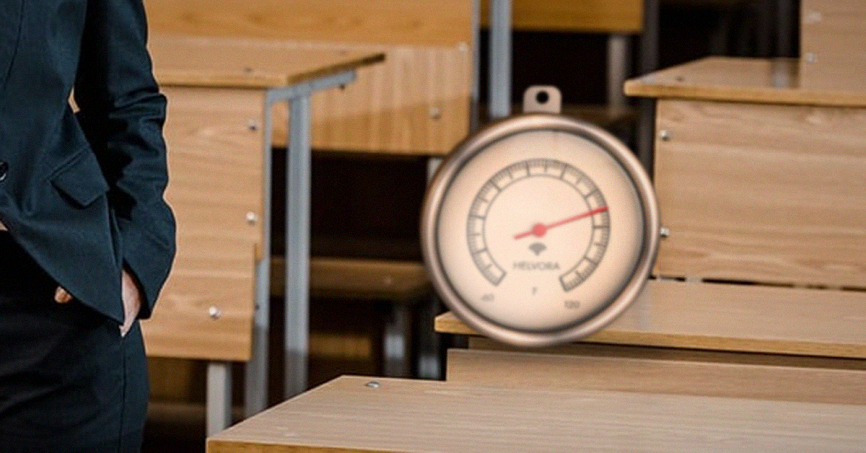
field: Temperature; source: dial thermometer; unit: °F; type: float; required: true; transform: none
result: 70 °F
